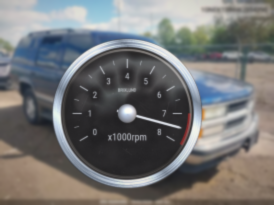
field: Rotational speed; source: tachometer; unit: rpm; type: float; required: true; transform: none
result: 7500 rpm
